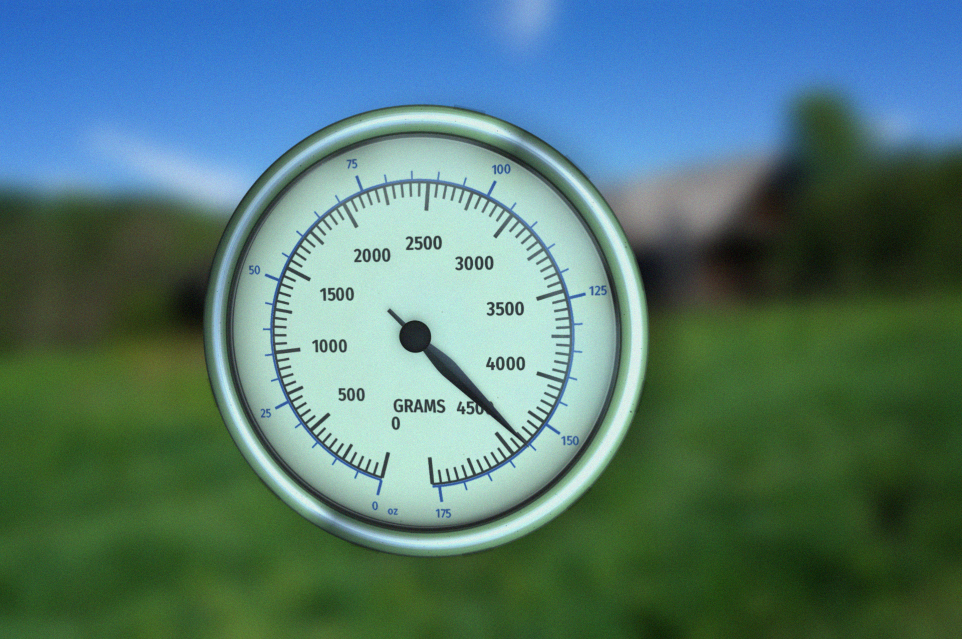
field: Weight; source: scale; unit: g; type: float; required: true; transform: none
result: 4400 g
